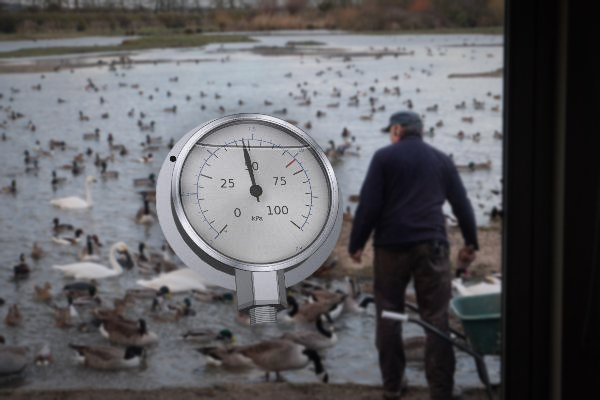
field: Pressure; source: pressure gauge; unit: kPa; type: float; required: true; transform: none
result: 47.5 kPa
